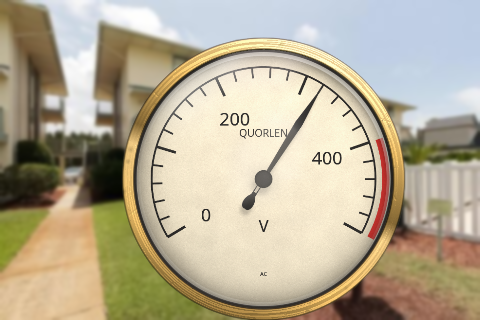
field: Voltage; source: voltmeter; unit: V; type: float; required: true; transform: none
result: 320 V
